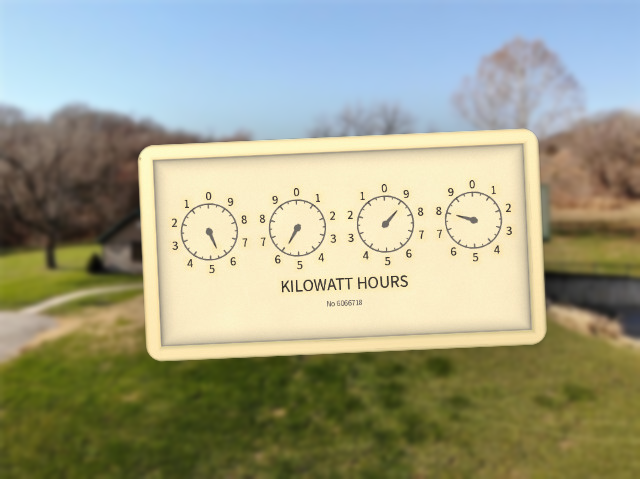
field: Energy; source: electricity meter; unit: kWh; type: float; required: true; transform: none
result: 5588 kWh
